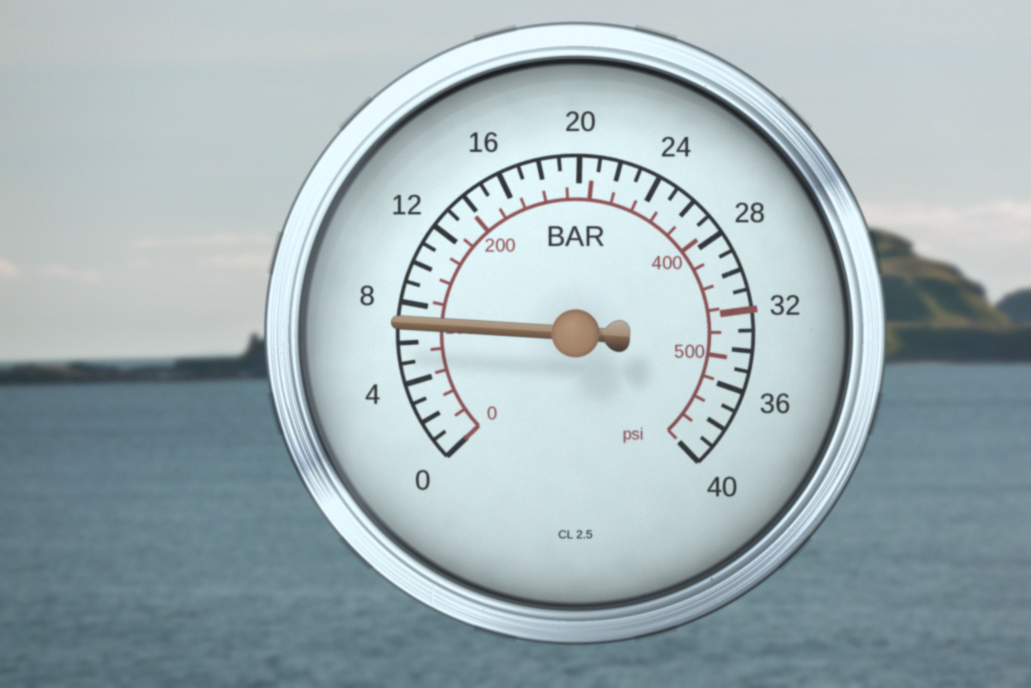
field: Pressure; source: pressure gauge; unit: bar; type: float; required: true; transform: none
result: 7 bar
